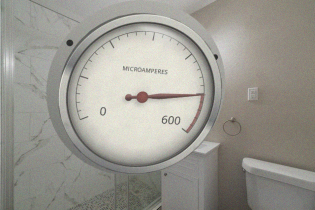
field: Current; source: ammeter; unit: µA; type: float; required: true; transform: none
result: 500 µA
